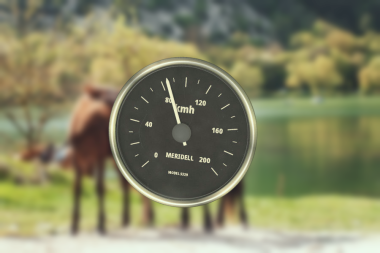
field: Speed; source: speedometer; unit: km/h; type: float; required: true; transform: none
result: 85 km/h
